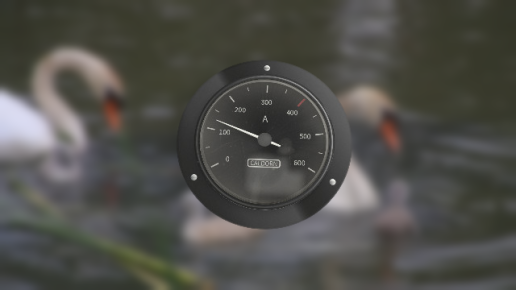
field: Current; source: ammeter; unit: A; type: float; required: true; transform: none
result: 125 A
